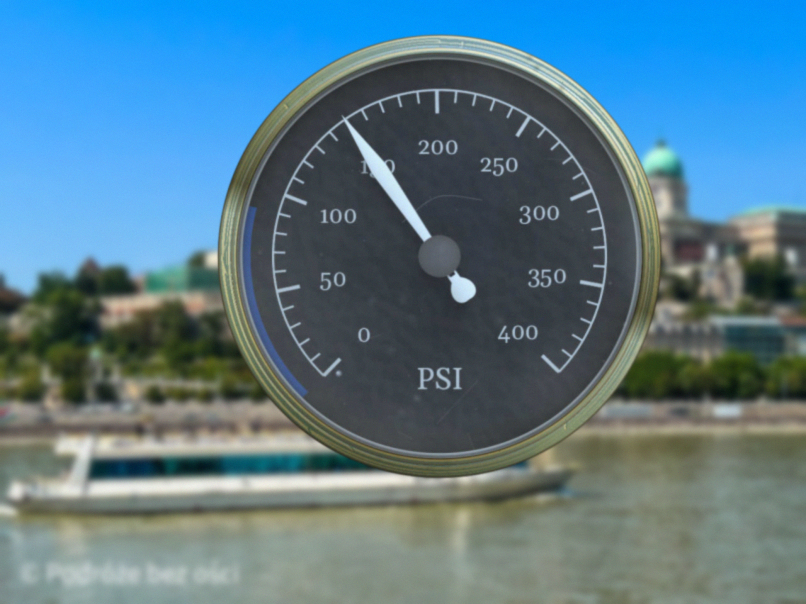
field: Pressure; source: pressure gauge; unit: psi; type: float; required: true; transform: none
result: 150 psi
